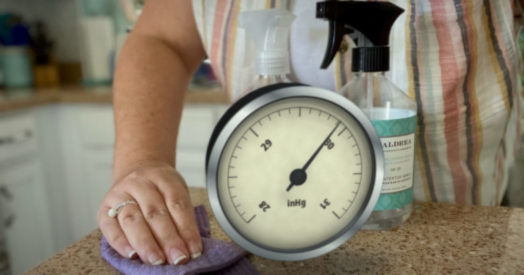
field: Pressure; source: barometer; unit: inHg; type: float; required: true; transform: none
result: 29.9 inHg
